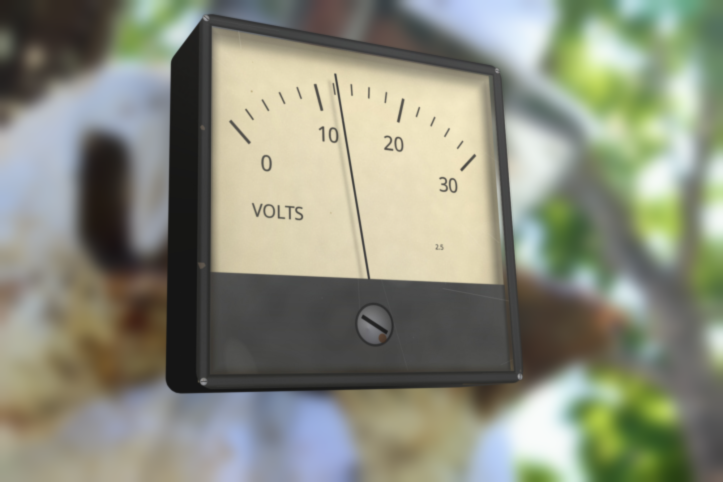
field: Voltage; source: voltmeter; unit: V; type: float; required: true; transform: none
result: 12 V
